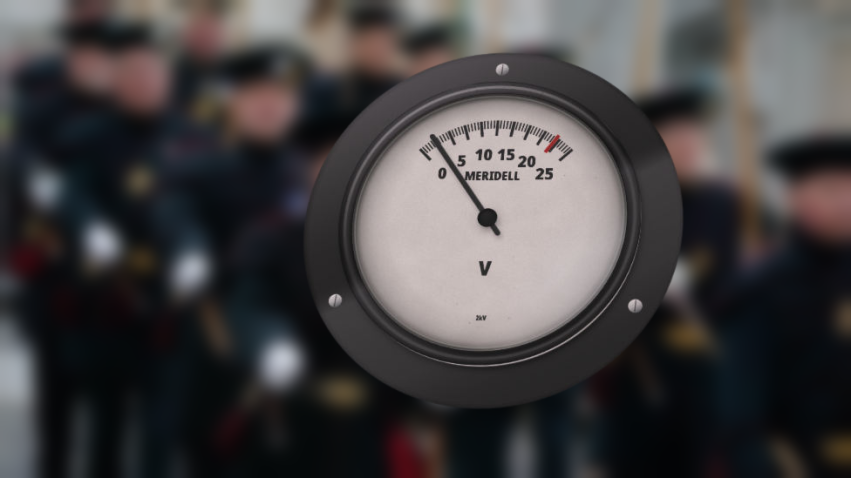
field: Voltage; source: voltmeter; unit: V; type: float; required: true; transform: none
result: 2.5 V
